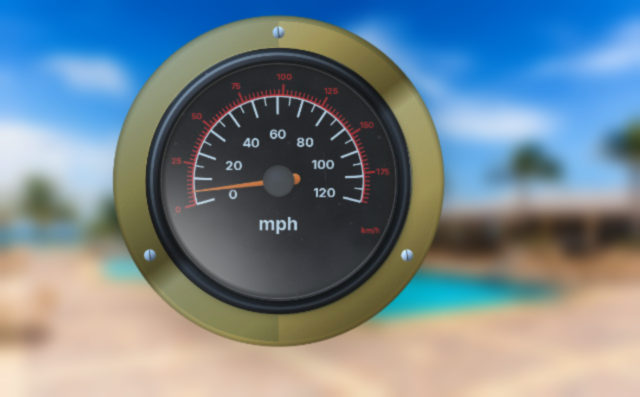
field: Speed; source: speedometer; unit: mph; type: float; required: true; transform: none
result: 5 mph
